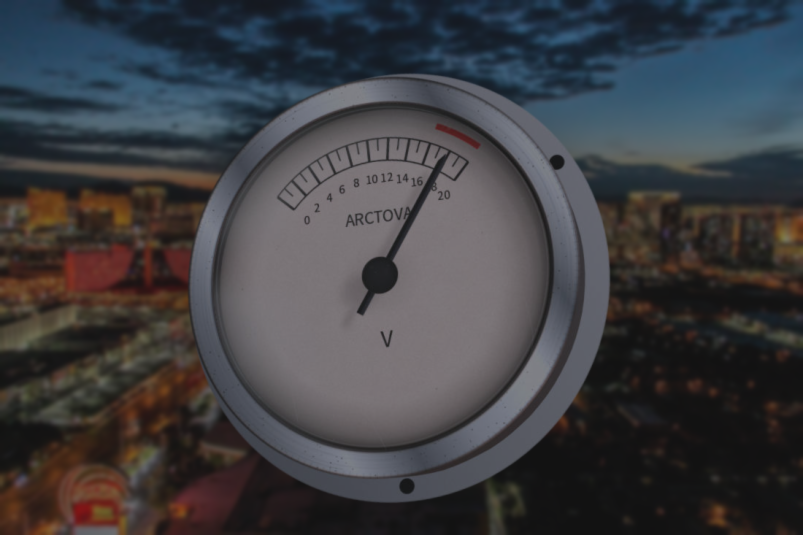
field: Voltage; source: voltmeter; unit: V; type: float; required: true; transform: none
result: 18 V
